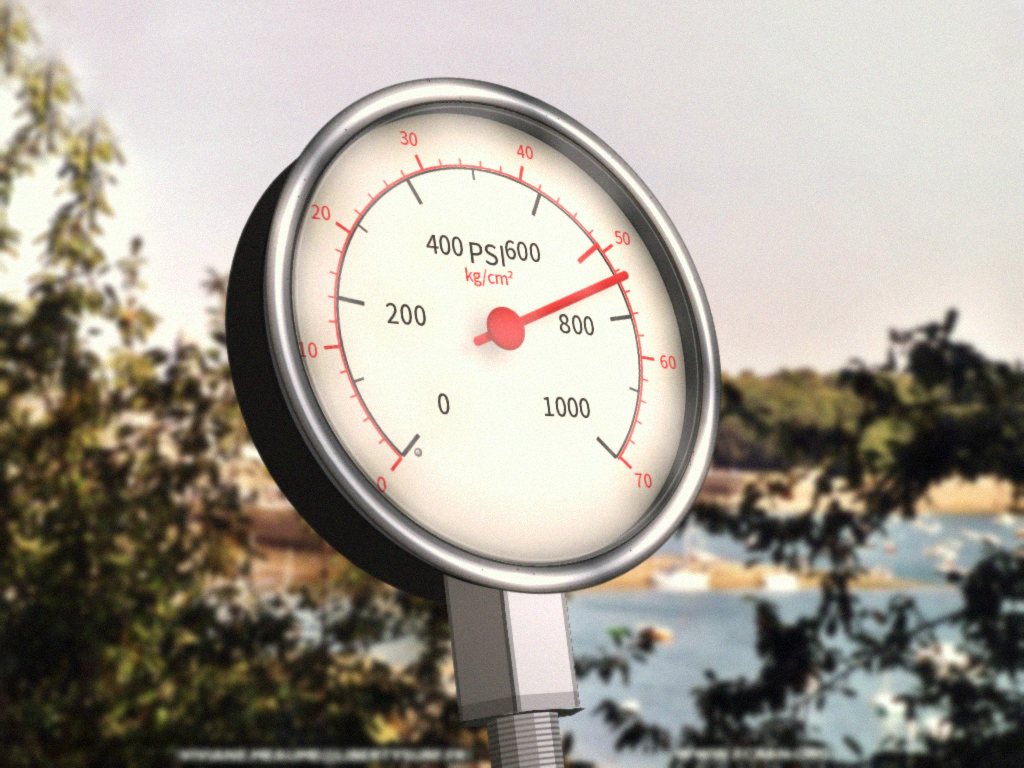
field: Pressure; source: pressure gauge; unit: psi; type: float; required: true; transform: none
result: 750 psi
